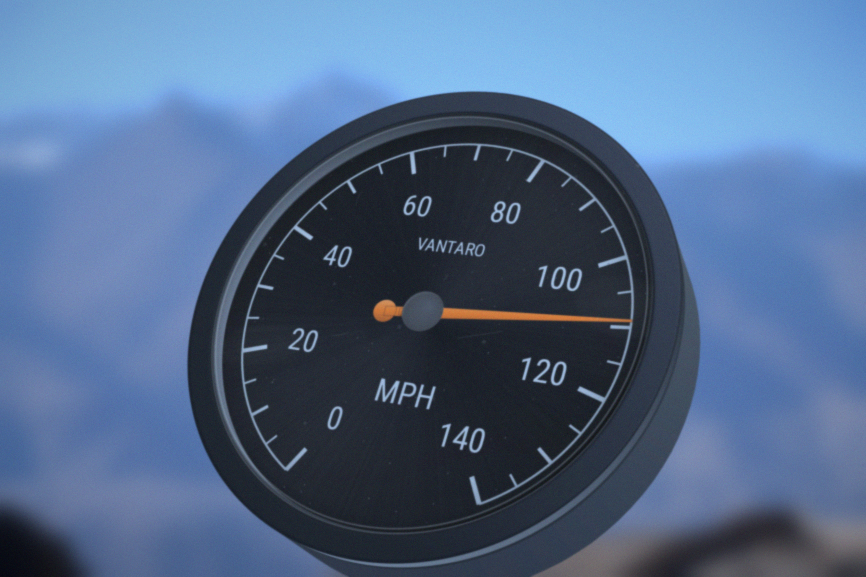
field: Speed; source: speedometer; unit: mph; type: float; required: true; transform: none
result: 110 mph
